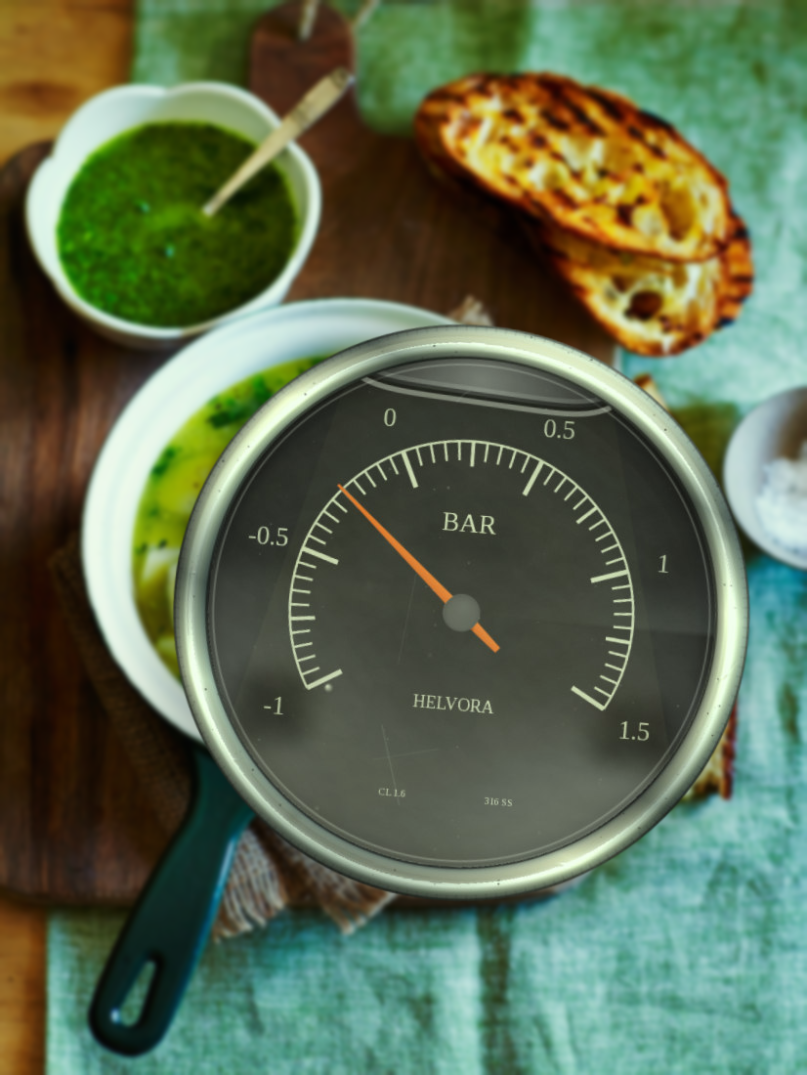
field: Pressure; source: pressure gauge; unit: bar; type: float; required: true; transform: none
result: -0.25 bar
